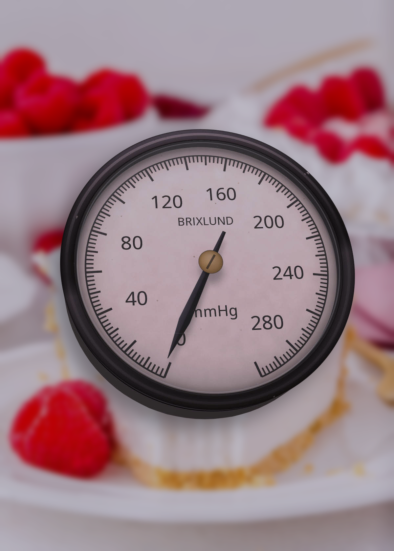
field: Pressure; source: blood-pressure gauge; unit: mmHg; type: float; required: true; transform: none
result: 2 mmHg
